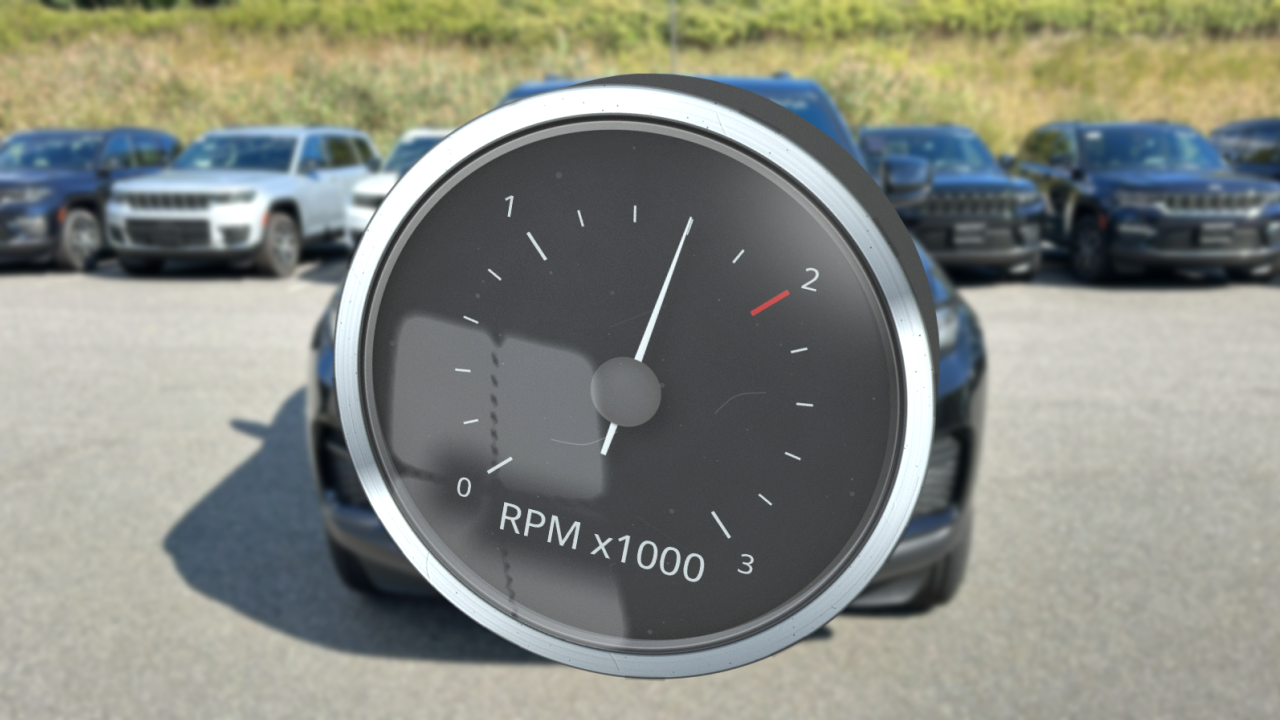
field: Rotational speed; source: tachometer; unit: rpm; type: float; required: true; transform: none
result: 1600 rpm
